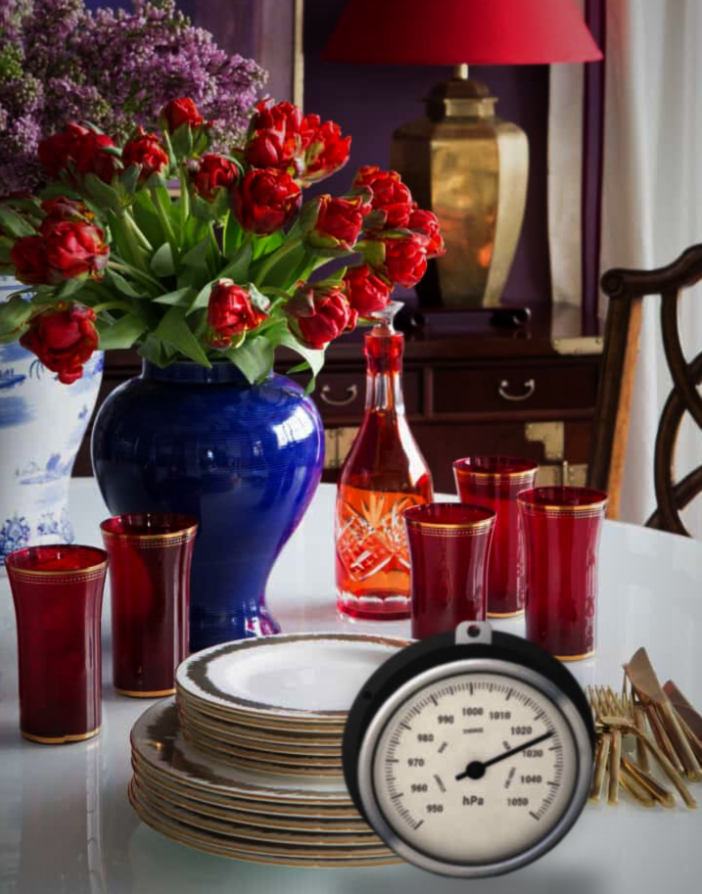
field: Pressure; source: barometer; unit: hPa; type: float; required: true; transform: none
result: 1025 hPa
